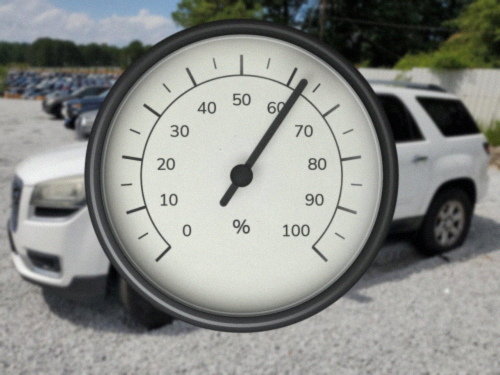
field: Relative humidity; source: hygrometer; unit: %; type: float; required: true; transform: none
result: 62.5 %
